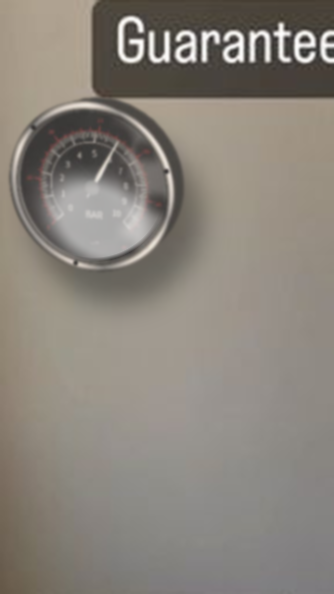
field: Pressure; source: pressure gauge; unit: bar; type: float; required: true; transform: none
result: 6 bar
